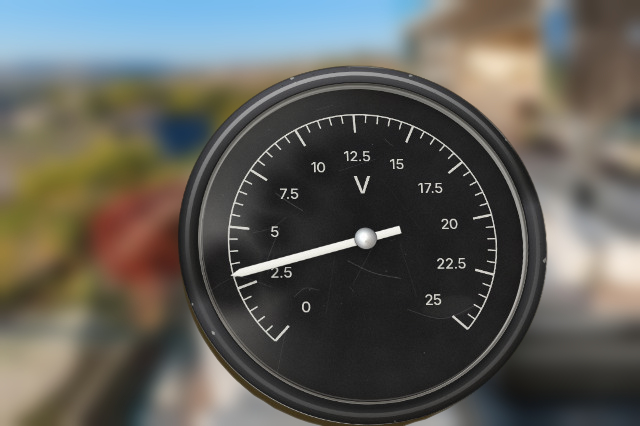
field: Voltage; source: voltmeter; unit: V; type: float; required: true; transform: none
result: 3 V
